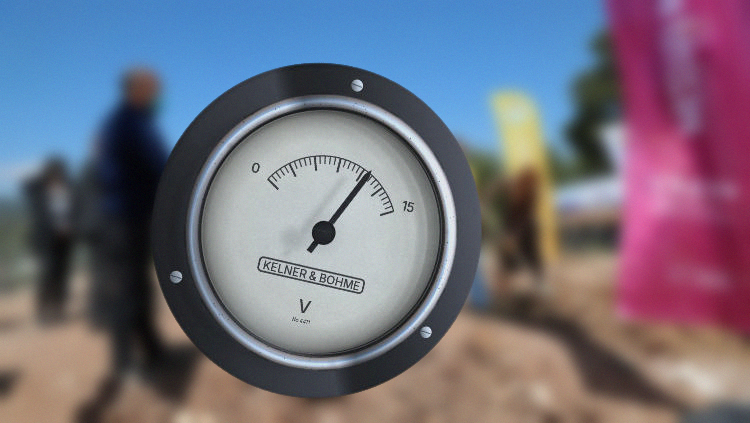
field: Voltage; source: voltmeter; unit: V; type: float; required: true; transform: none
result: 10.5 V
